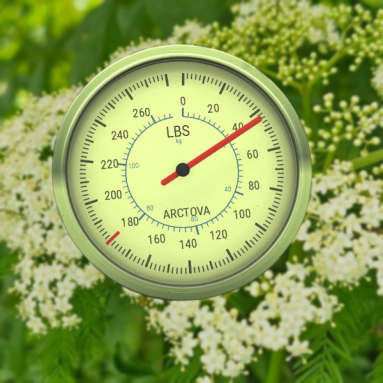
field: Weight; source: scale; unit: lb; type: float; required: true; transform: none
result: 44 lb
